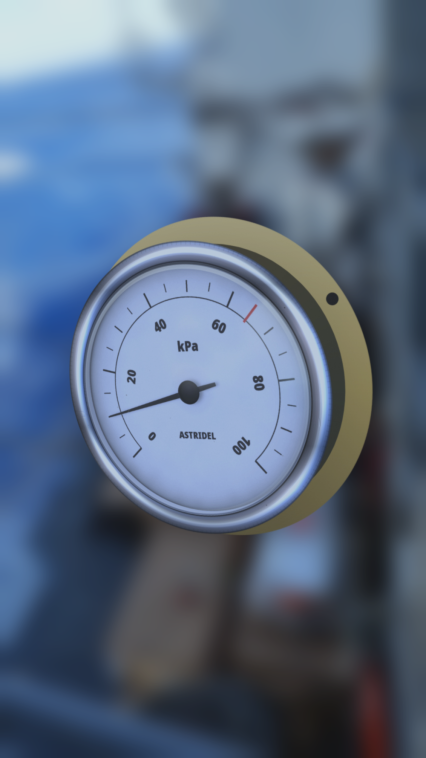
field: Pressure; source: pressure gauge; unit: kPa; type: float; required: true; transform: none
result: 10 kPa
